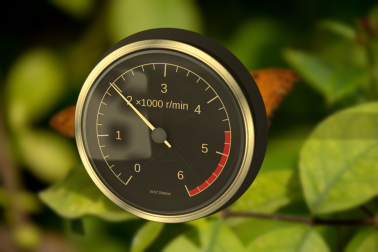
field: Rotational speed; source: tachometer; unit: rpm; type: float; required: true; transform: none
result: 2000 rpm
